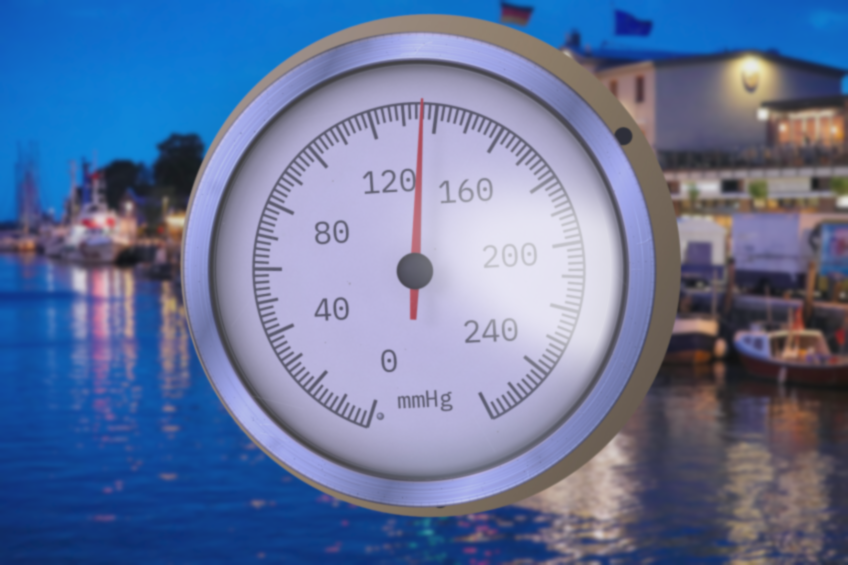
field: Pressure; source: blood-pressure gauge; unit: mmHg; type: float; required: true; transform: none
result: 136 mmHg
